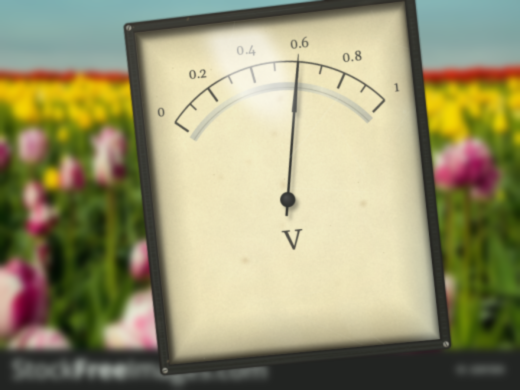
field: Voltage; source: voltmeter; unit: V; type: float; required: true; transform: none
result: 0.6 V
